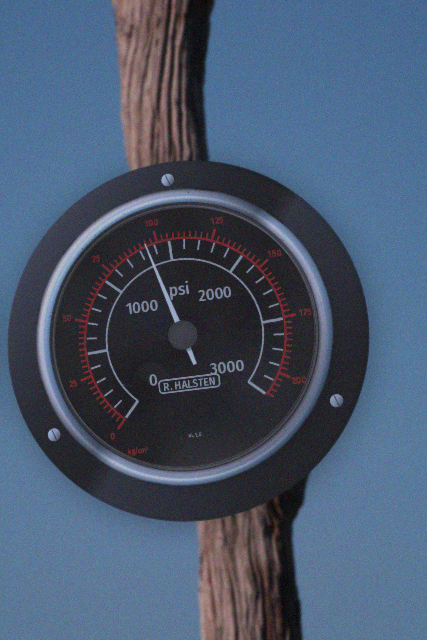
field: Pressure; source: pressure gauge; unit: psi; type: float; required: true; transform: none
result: 1350 psi
